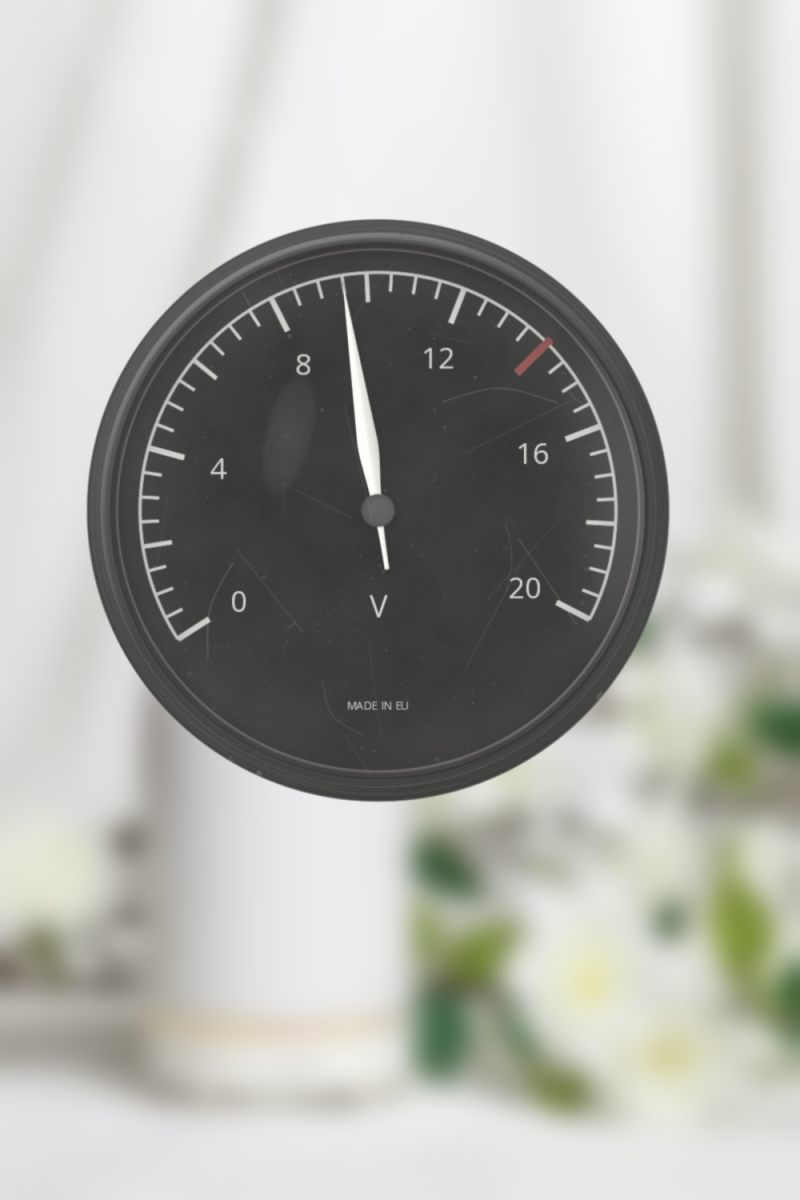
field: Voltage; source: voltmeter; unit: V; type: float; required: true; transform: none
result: 9.5 V
